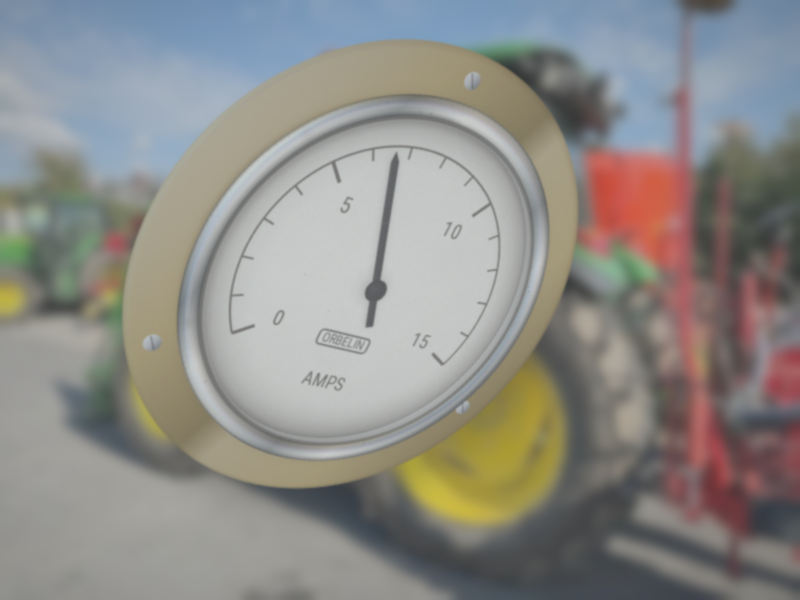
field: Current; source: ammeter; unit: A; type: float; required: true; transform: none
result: 6.5 A
